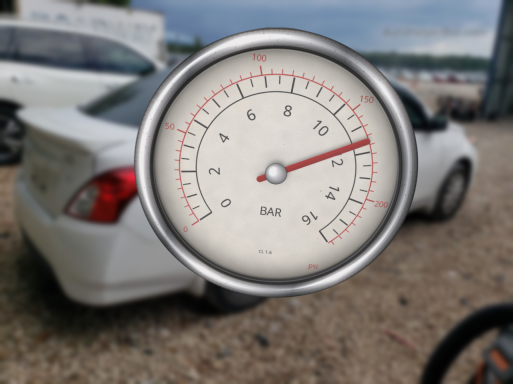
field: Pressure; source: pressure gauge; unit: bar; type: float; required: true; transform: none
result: 11.5 bar
